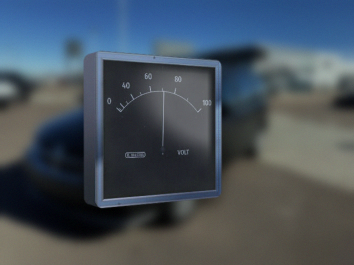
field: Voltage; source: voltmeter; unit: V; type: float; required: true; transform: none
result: 70 V
